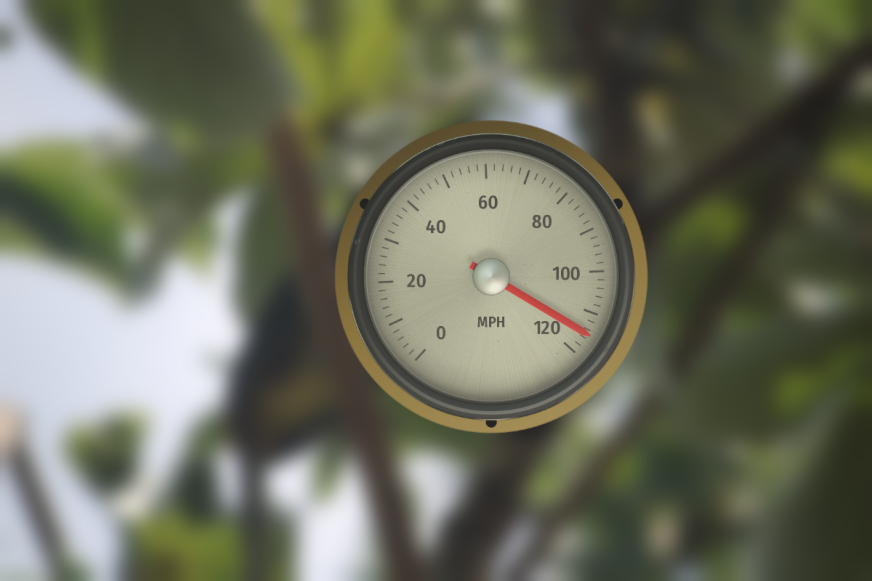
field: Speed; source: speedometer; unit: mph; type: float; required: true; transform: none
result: 115 mph
